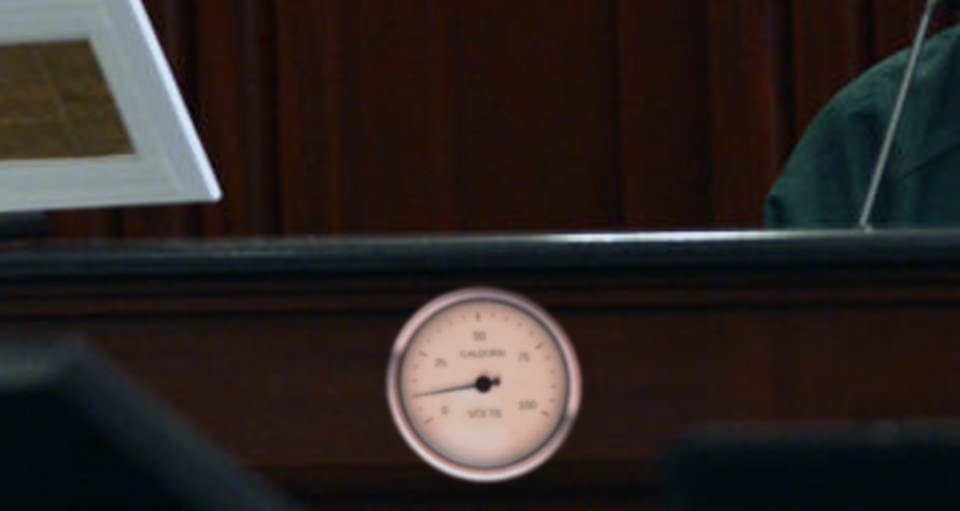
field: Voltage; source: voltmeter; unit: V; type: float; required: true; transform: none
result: 10 V
